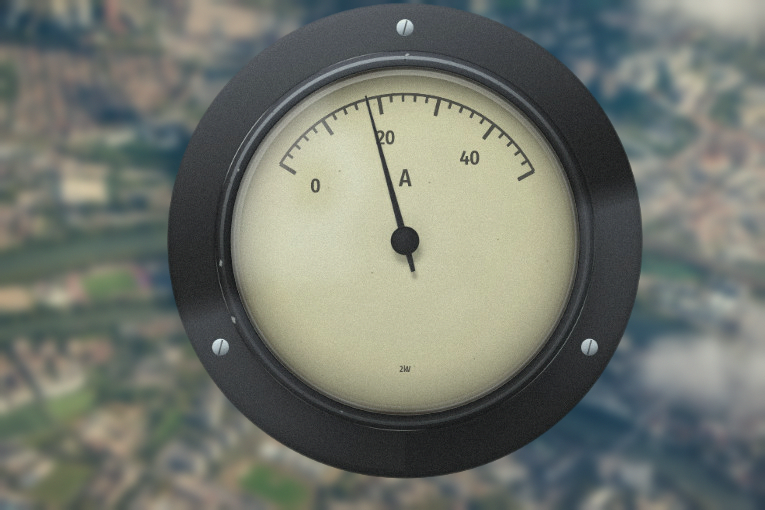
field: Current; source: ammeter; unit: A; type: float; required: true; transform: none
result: 18 A
